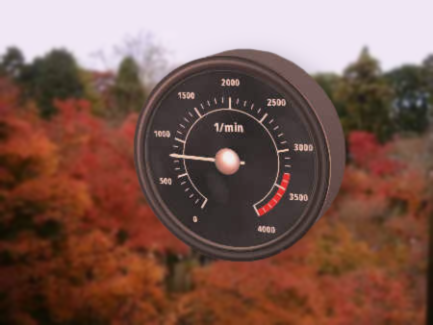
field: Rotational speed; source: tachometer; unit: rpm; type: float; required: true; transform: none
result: 800 rpm
